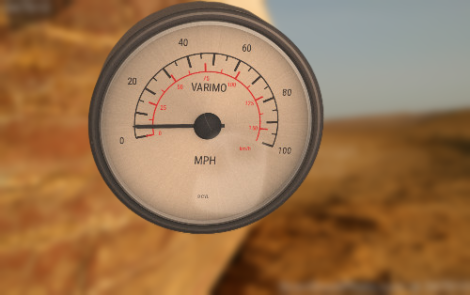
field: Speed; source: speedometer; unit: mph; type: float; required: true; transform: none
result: 5 mph
